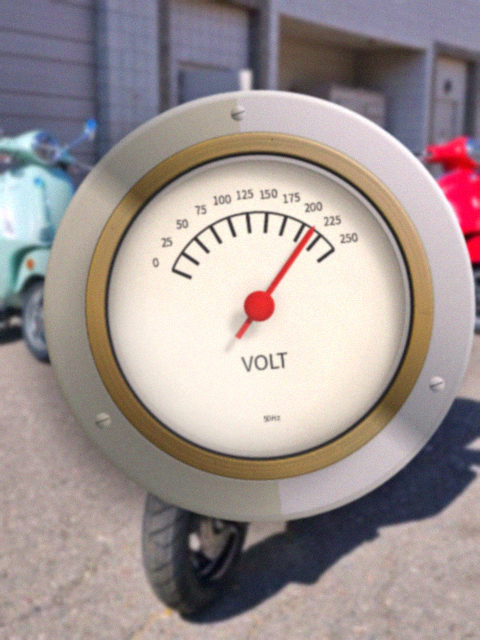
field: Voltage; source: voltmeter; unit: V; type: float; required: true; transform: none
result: 212.5 V
